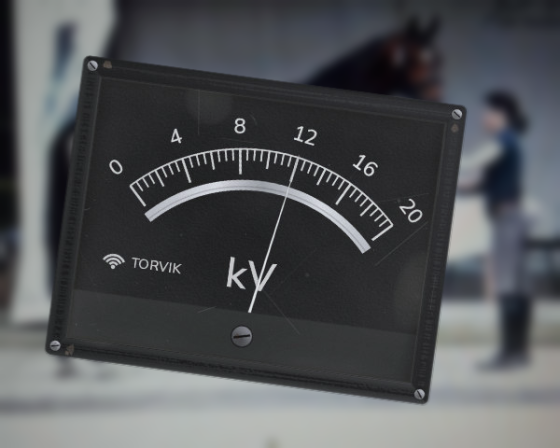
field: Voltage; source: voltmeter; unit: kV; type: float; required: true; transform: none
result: 12 kV
